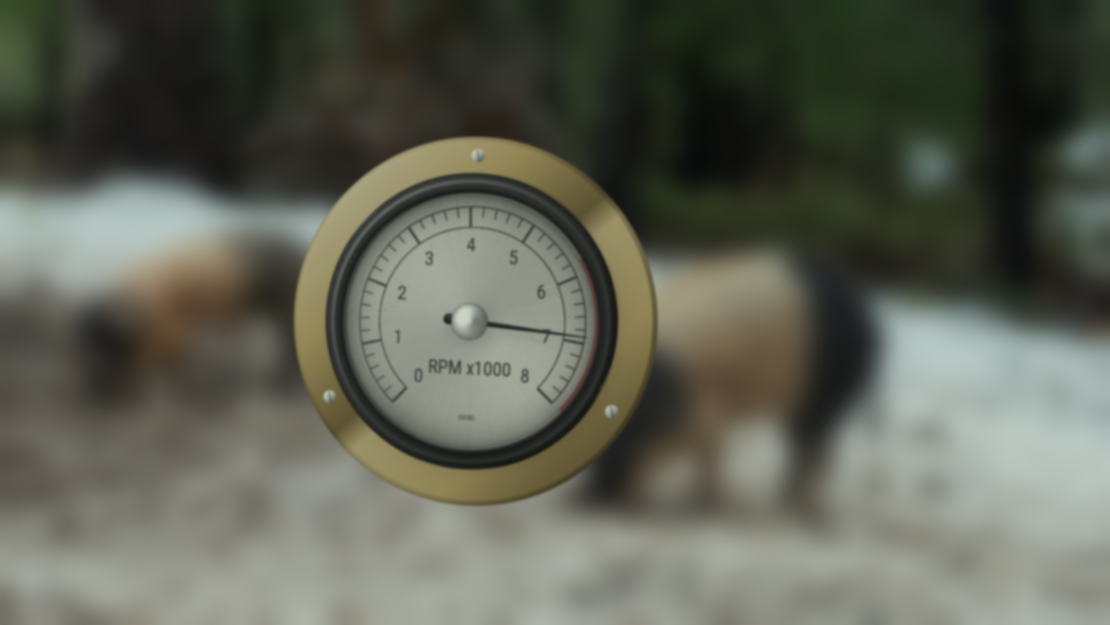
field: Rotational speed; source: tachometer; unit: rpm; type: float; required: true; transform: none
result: 6900 rpm
